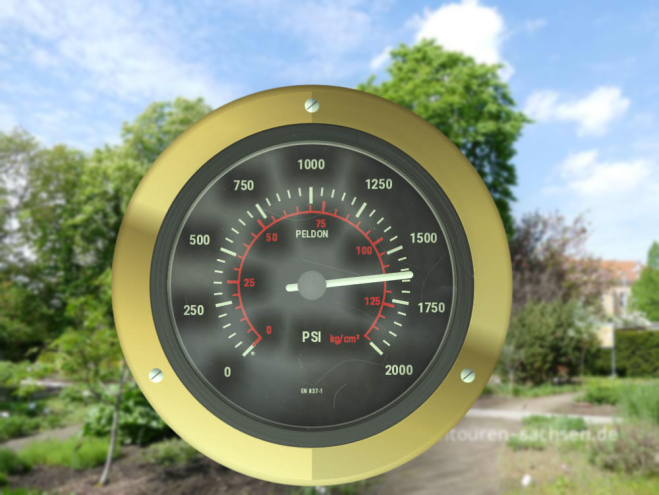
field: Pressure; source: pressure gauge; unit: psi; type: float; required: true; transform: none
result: 1625 psi
